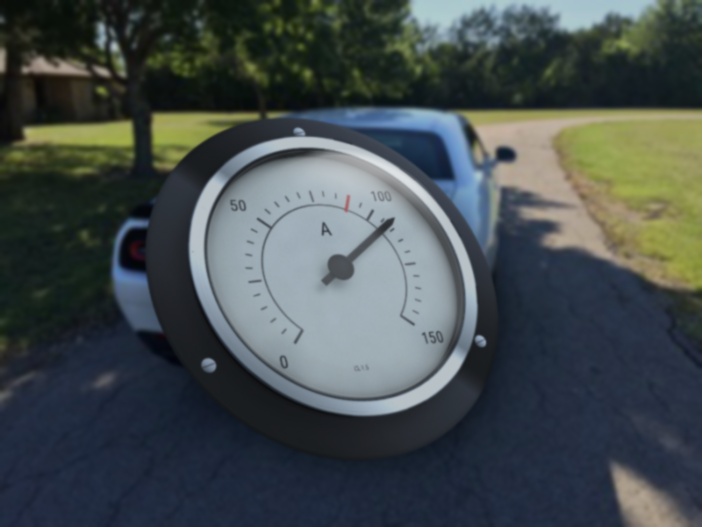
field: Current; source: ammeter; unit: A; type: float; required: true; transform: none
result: 107.5 A
